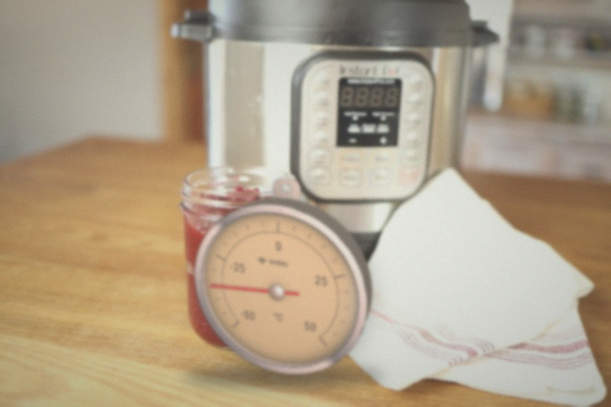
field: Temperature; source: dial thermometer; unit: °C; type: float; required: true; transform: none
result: -35 °C
